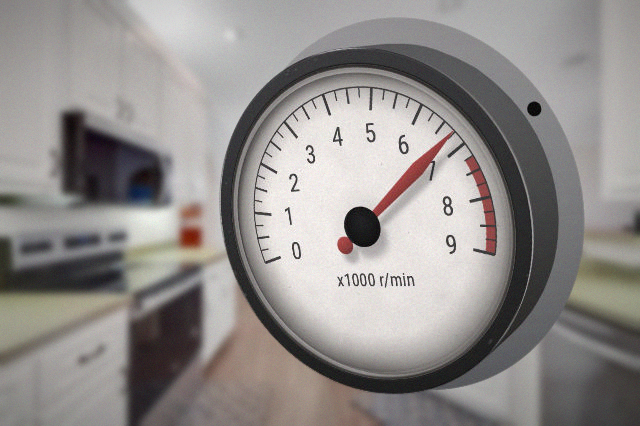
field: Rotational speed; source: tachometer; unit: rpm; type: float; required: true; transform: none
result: 6750 rpm
